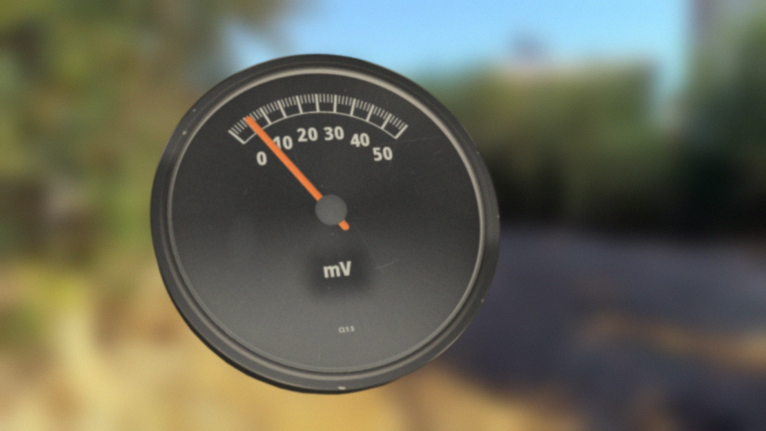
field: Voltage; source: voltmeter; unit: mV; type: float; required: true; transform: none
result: 5 mV
